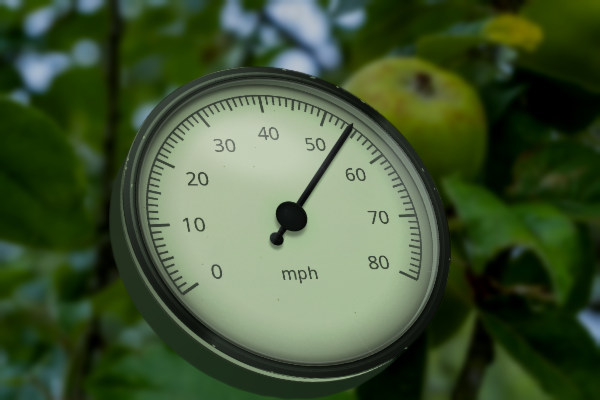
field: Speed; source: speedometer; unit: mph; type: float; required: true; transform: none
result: 54 mph
